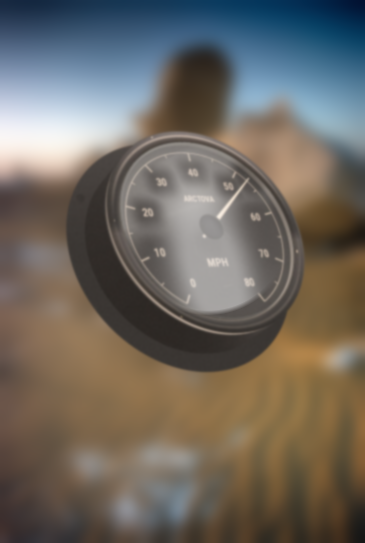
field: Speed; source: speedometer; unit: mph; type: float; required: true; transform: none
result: 52.5 mph
